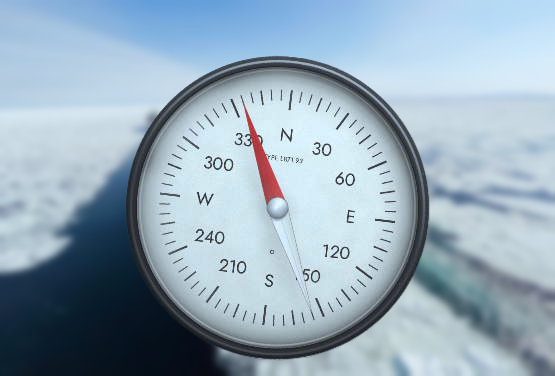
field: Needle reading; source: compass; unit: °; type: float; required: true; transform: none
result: 335 °
